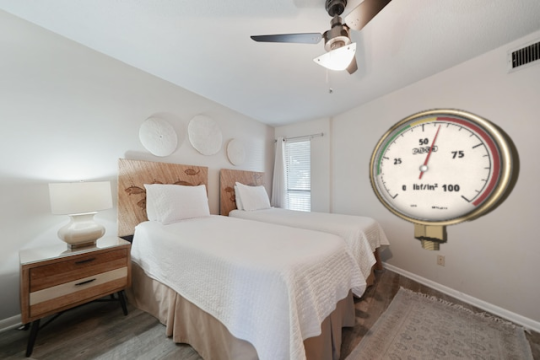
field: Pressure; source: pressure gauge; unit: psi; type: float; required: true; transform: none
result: 57.5 psi
